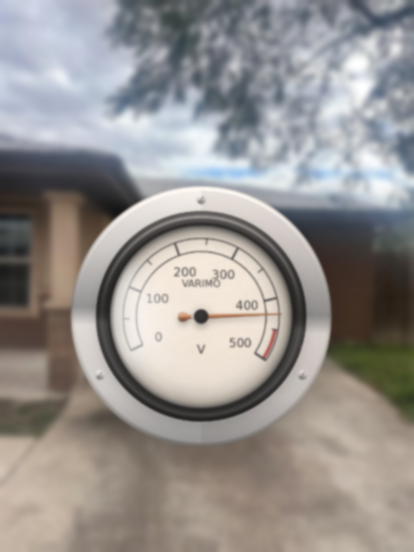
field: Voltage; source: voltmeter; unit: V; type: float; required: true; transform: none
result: 425 V
